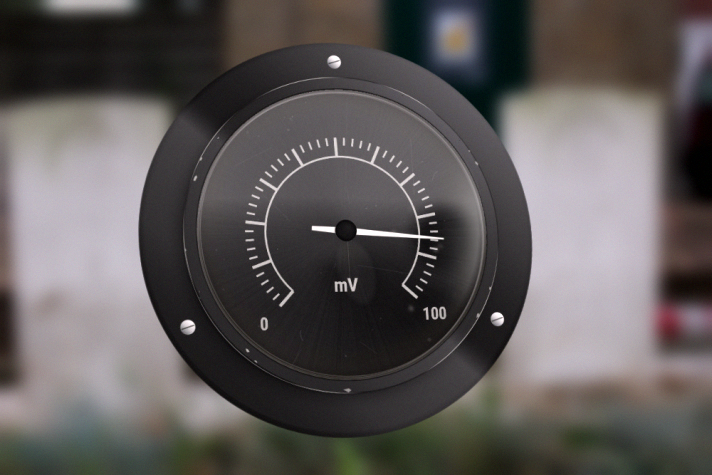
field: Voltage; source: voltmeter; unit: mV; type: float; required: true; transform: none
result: 86 mV
